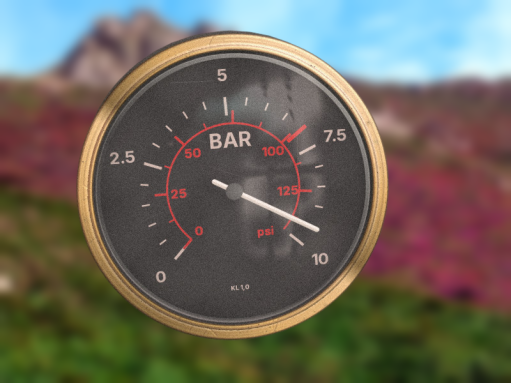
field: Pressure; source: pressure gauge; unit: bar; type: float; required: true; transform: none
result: 9.5 bar
